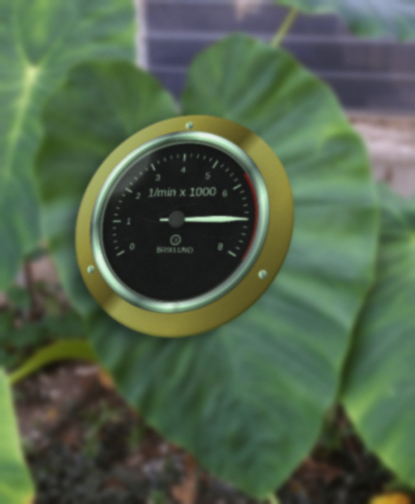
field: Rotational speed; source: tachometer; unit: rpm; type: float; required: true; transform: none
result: 7000 rpm
